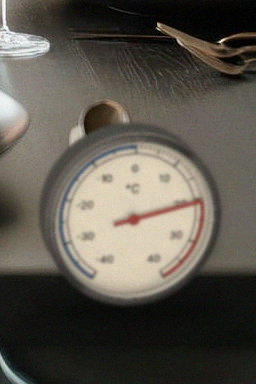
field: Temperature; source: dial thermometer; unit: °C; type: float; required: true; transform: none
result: 20 °C
